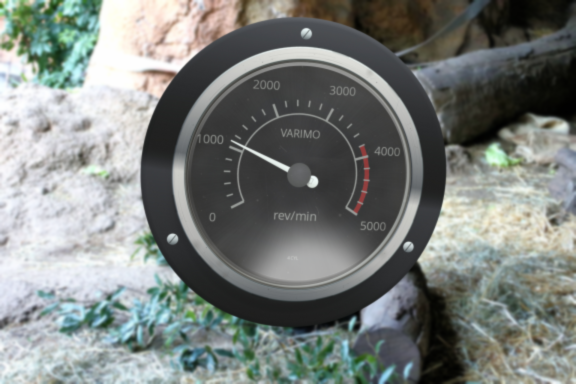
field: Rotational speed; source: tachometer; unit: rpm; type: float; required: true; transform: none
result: 1100 rpm
